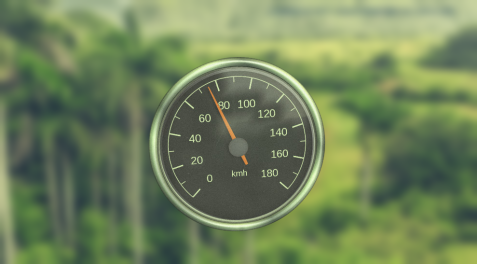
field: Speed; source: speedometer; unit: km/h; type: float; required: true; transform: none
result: 75 km/h
